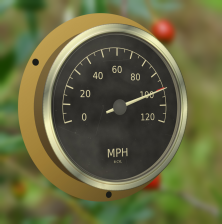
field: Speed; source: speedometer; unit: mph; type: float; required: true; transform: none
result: 100 mph
